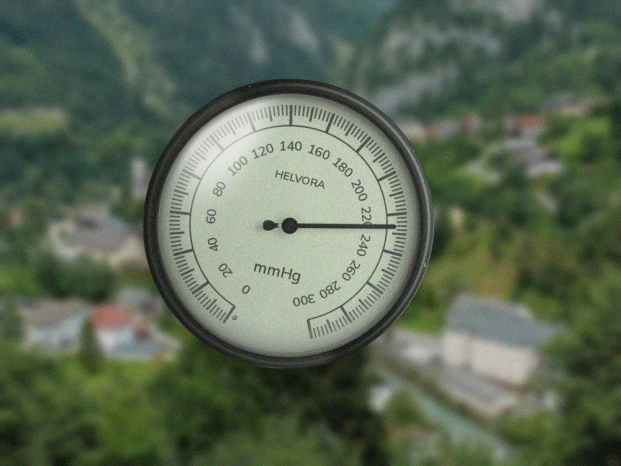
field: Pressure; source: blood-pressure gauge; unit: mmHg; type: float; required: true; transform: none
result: 226 mmHg
